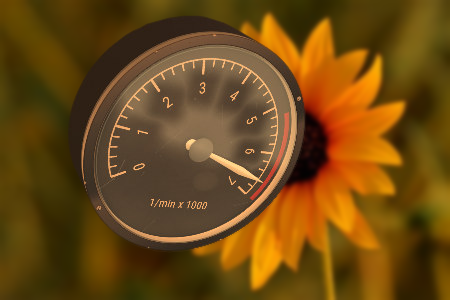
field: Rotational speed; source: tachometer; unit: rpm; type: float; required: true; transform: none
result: 6600 rpm
